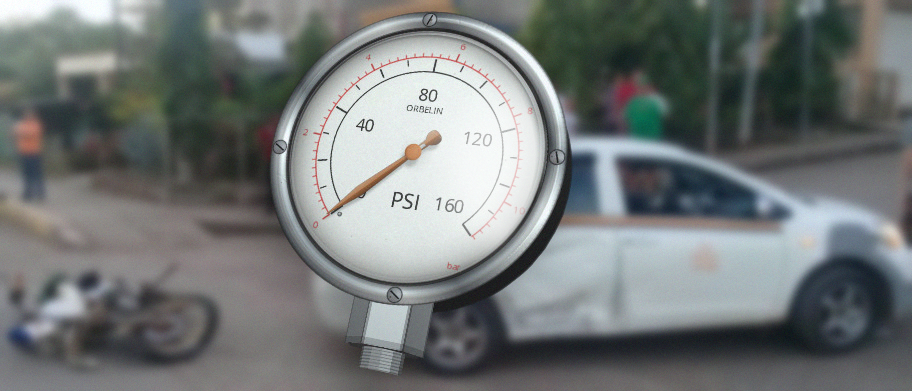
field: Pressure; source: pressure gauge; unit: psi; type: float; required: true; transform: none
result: 0 psi
